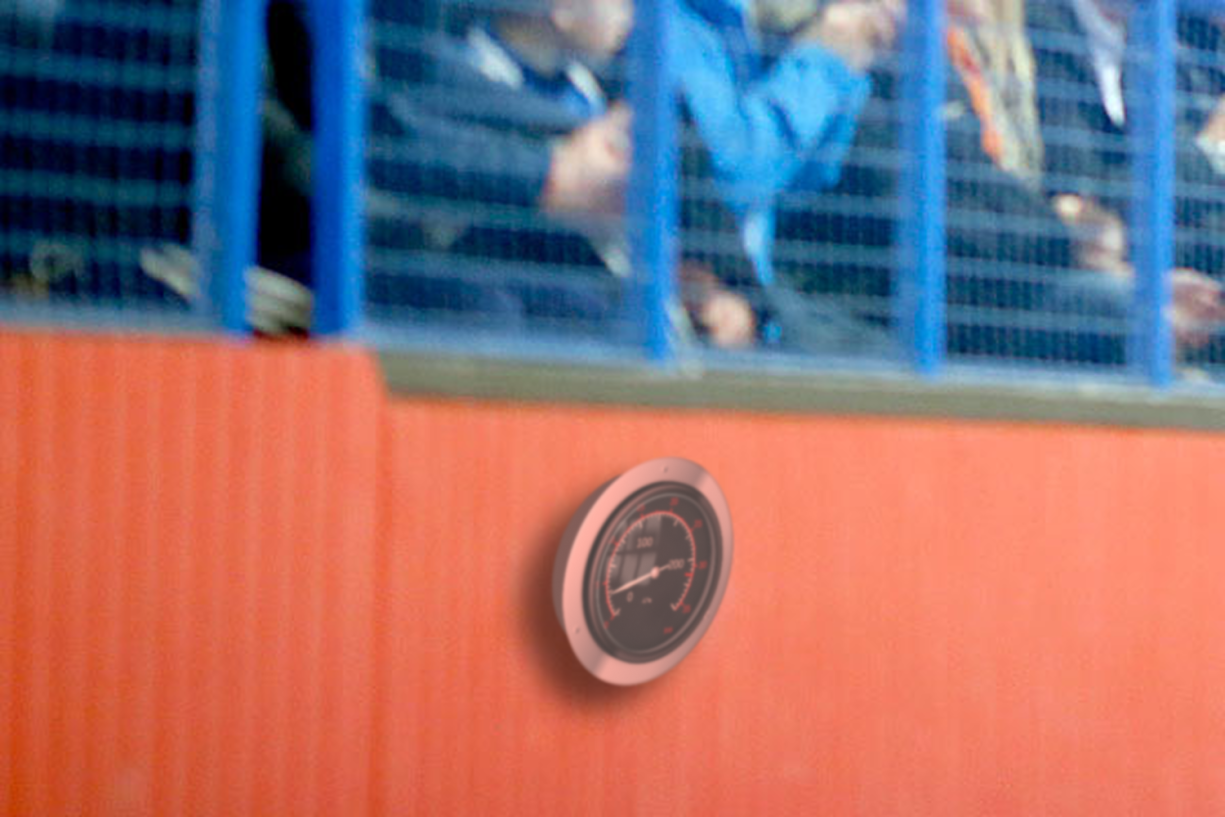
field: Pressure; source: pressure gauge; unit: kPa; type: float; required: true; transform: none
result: 25 kPa
